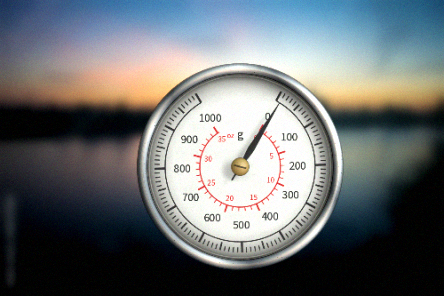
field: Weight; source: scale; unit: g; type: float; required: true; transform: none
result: 10 g
